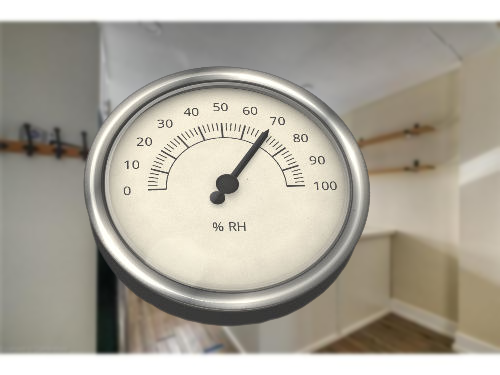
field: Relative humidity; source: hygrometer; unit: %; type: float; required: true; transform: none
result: 70 %
